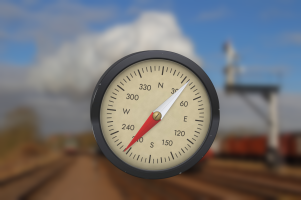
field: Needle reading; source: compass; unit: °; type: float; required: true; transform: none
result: 215 °
